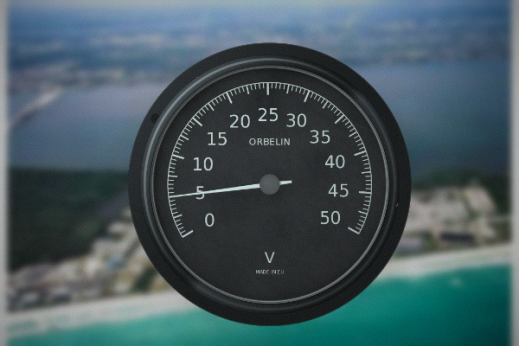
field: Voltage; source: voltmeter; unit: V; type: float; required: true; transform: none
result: 5 V
